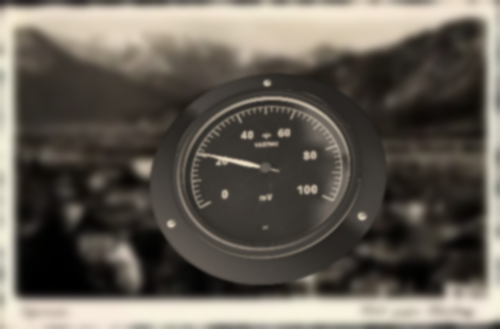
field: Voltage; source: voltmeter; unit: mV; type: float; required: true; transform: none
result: 20 mV
